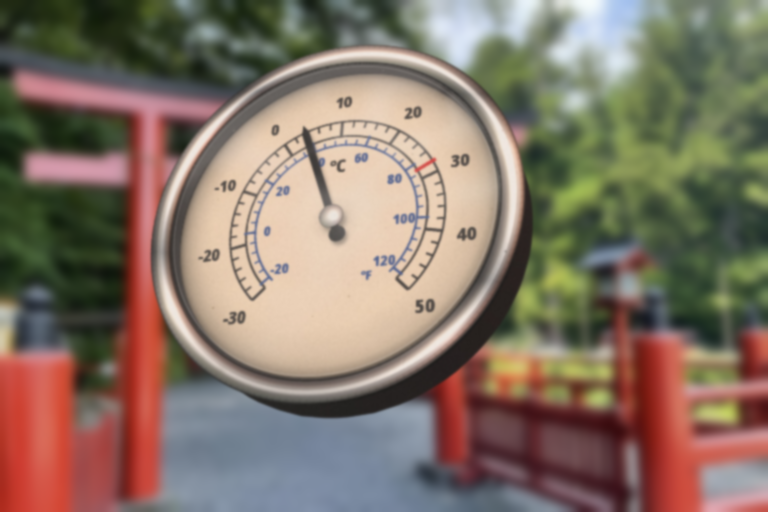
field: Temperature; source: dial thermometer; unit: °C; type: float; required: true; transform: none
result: 4 °C
